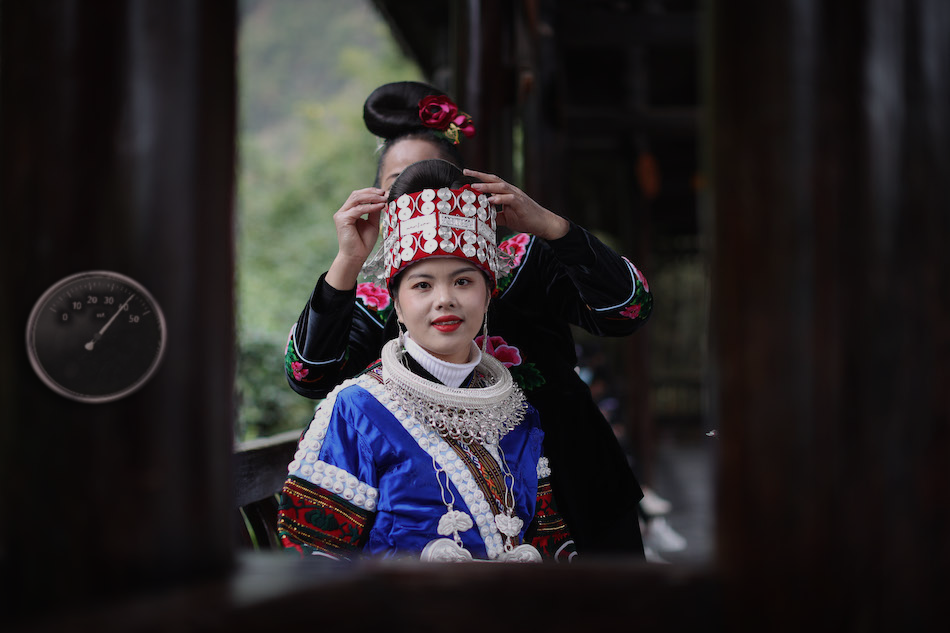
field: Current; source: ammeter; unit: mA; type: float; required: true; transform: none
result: 40 mA
